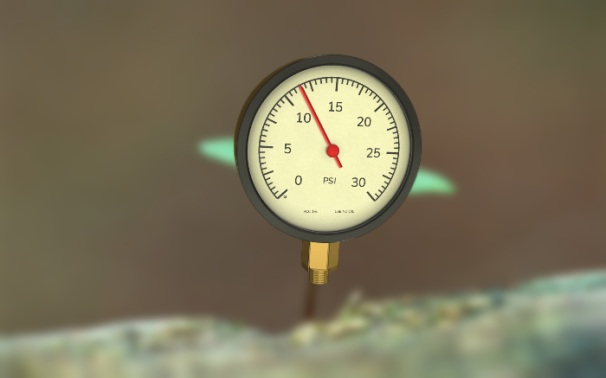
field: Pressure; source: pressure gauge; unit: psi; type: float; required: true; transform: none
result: 11.5 psi
